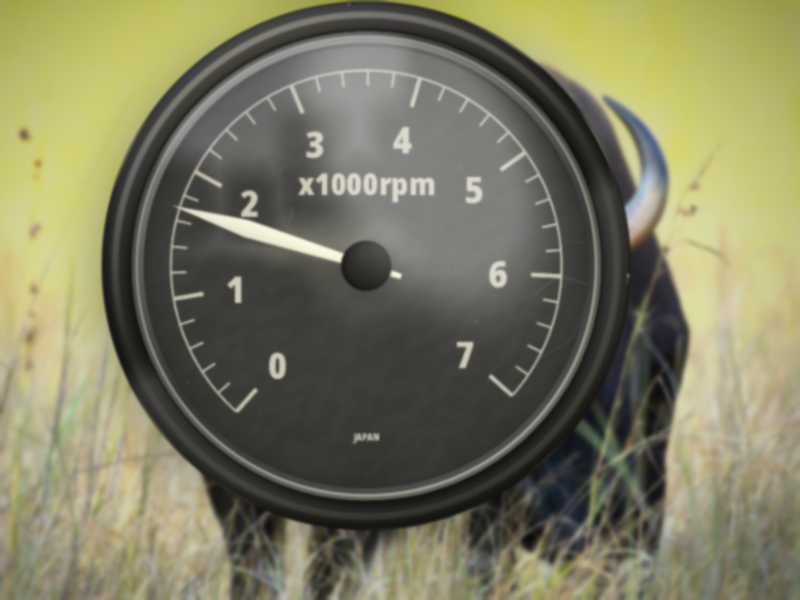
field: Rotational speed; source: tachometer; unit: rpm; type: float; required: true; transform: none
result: 1700 rpm
